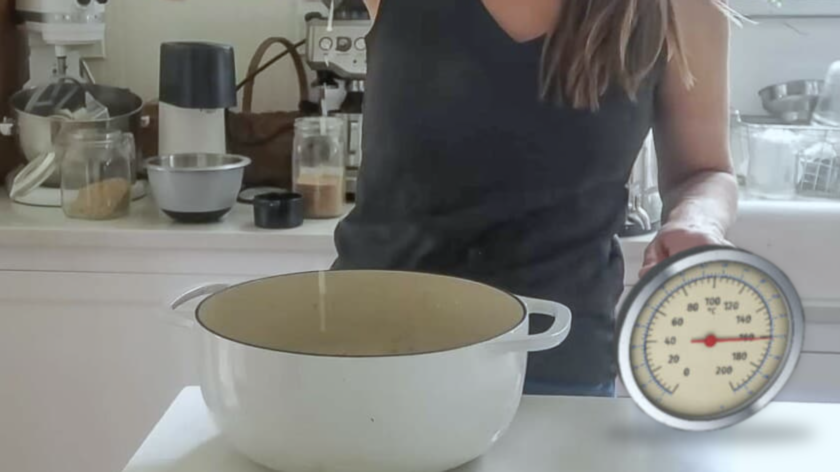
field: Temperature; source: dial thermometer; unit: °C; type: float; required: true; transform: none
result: 160 °C
